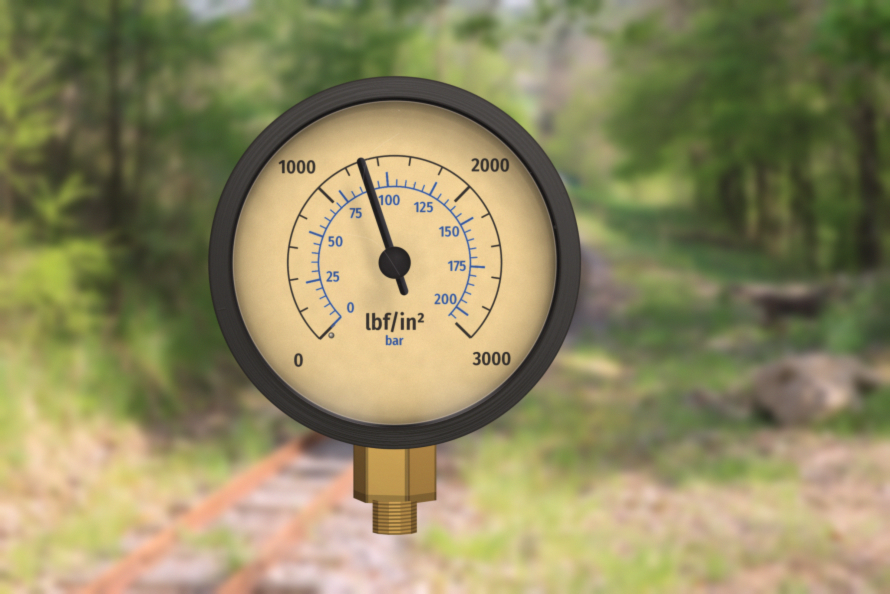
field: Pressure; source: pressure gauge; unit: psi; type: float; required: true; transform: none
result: 1300 psi
